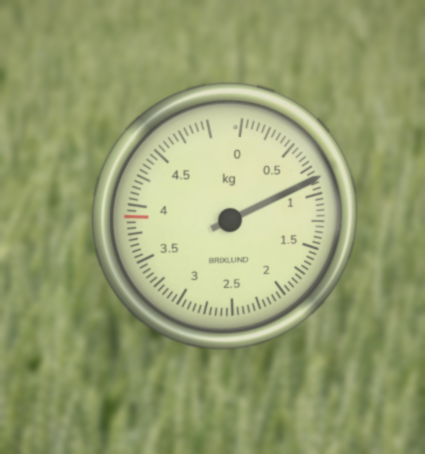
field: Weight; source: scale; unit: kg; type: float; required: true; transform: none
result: 0.85 kg
